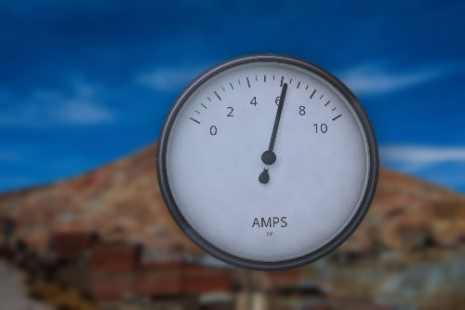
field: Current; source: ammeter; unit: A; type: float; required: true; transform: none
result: 6.25 A
